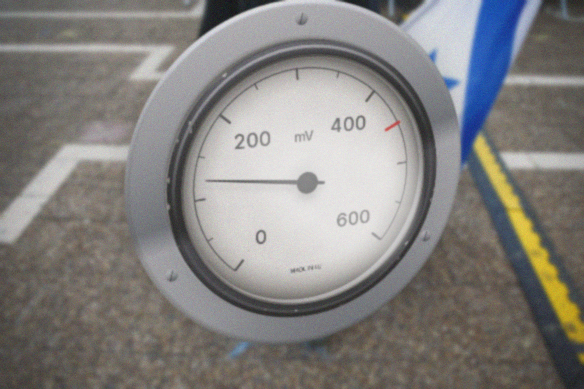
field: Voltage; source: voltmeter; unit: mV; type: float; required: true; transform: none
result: 125 mV
